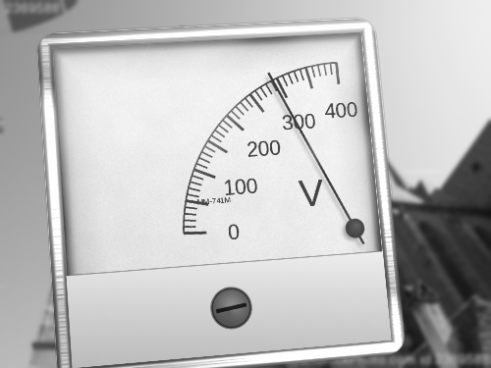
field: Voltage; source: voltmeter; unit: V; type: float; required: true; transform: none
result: 290 V
